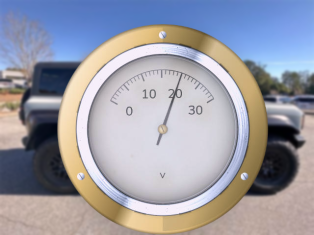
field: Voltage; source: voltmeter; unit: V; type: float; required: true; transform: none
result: 20 V
